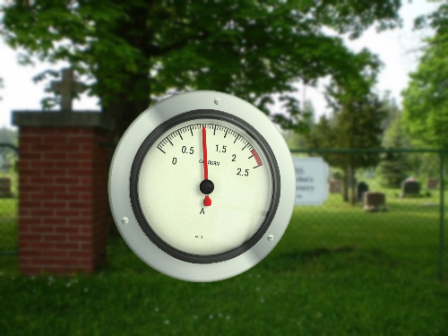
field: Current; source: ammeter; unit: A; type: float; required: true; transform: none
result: 1 A
